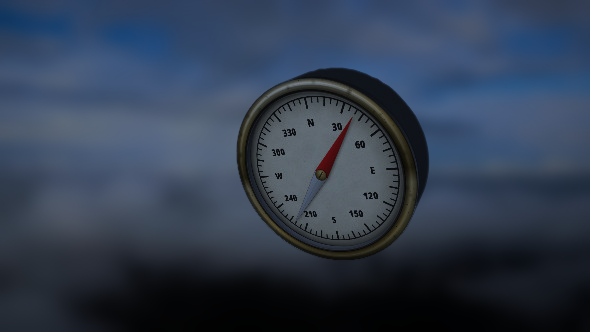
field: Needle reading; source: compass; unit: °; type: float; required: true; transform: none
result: 40 °
